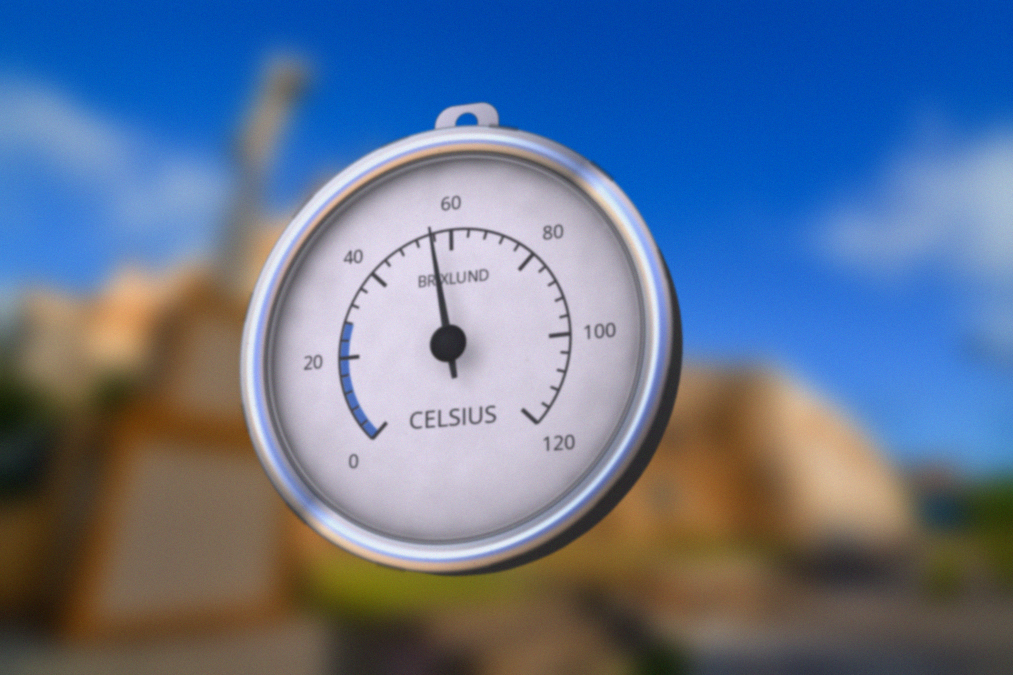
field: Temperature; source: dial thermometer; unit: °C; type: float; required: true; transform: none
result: 56 °C
